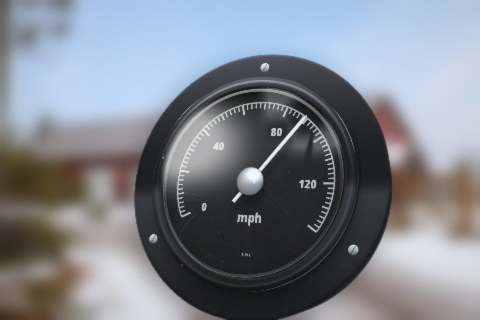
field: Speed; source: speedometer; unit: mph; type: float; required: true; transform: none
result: 90 mph
